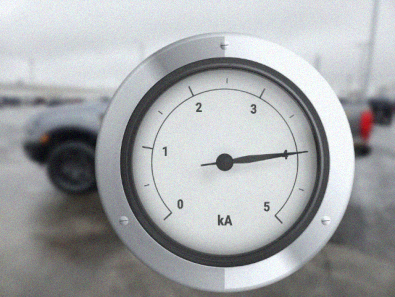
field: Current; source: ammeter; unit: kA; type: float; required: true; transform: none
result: 4 kA
